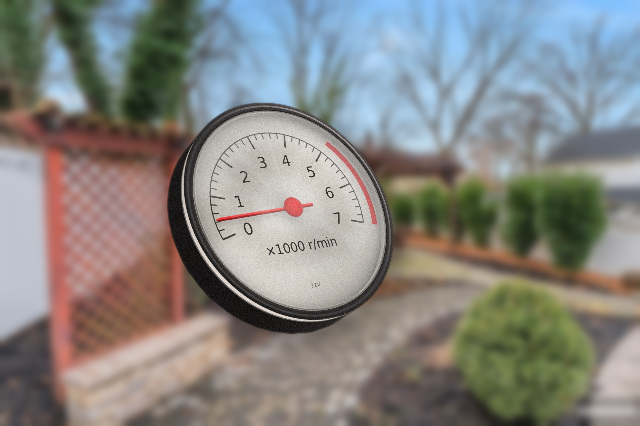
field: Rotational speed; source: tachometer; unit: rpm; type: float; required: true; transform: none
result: 400 rpm
